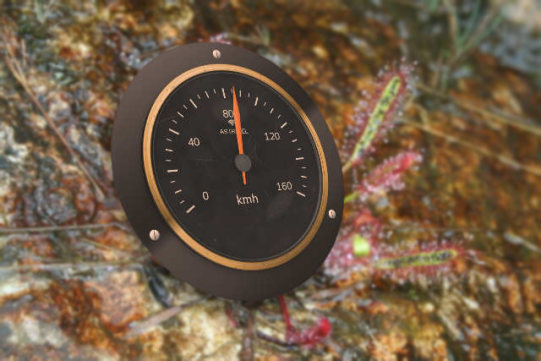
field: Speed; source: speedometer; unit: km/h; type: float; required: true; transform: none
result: 85 km/h
